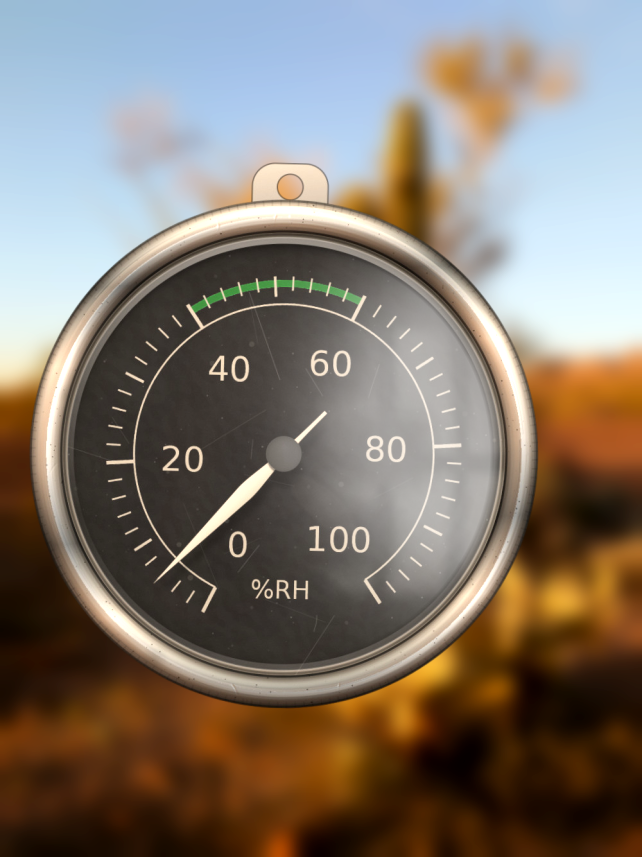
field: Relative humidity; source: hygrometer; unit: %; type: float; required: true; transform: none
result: 6 %
